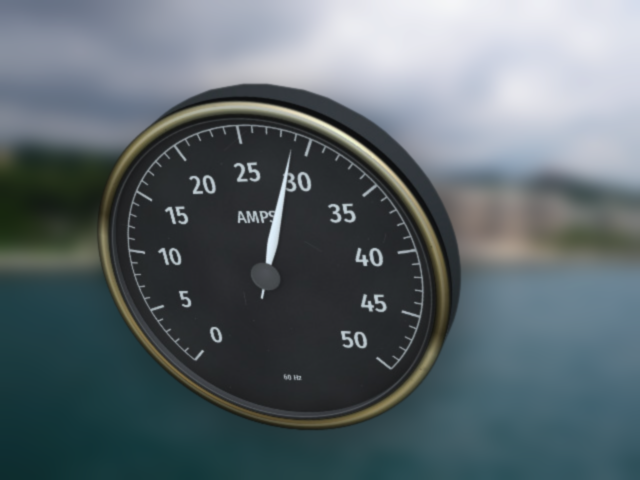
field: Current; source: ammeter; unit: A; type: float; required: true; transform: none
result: 29 A
